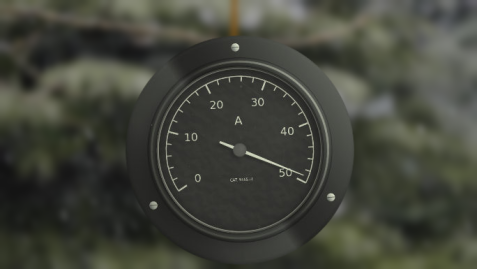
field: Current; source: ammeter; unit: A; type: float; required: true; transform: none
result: 49 A
